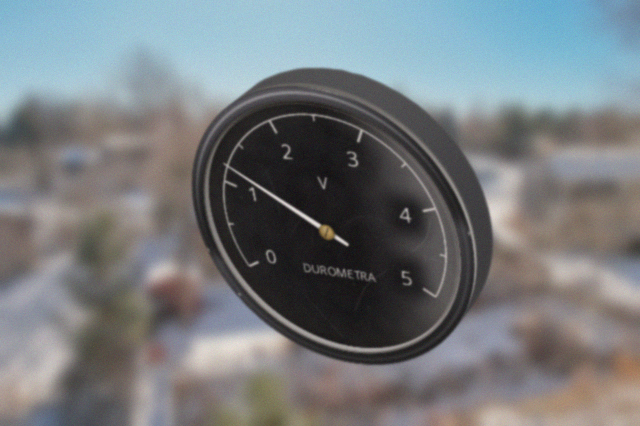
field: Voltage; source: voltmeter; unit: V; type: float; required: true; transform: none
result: 1.25 V
